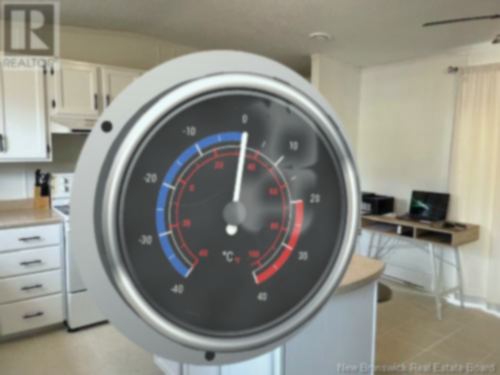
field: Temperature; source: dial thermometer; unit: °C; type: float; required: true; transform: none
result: 0 °C
